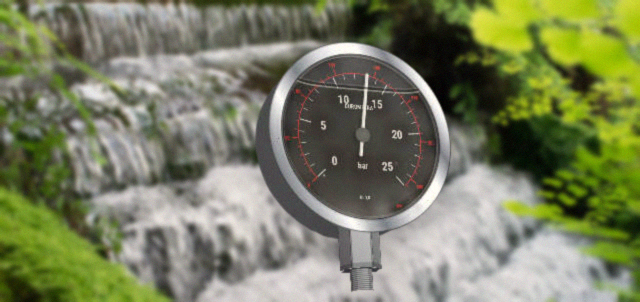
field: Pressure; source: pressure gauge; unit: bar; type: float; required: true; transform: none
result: 13 bar
